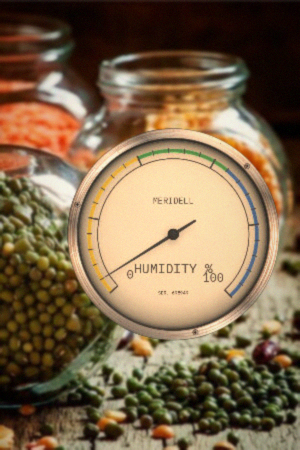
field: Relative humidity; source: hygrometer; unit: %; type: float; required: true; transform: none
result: 4 %
